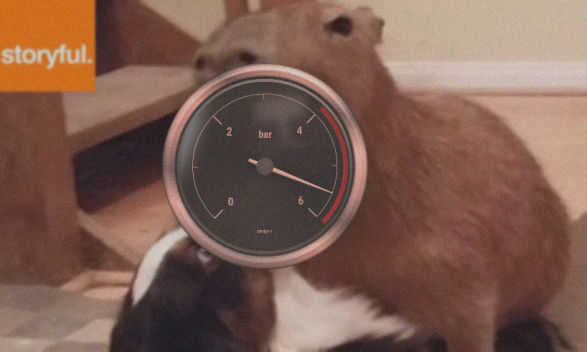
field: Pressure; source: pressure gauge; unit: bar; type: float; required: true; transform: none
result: 5.5 bar
